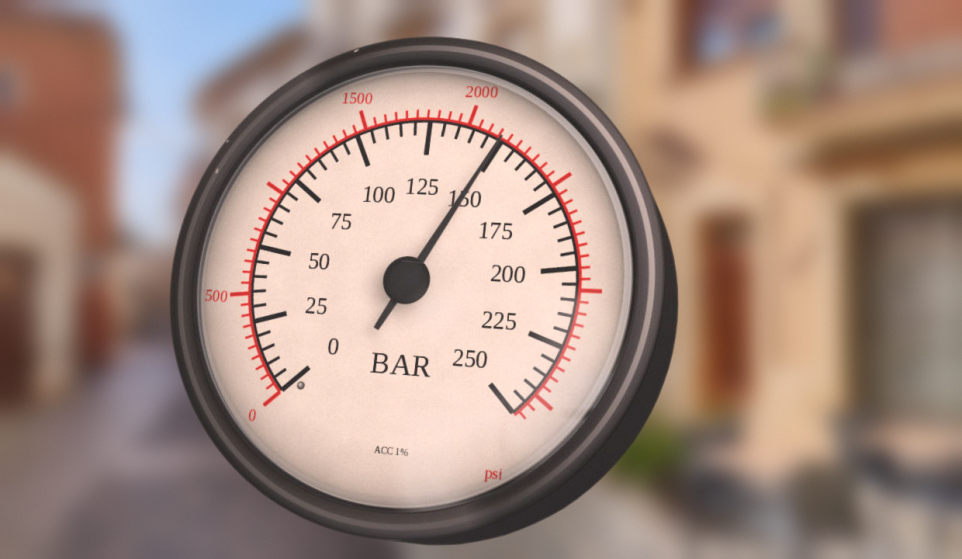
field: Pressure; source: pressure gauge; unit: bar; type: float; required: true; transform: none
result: 150 bar
